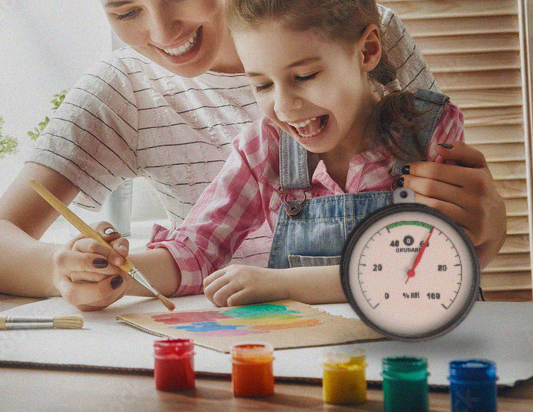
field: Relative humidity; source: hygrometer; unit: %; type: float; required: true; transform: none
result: 60 %
